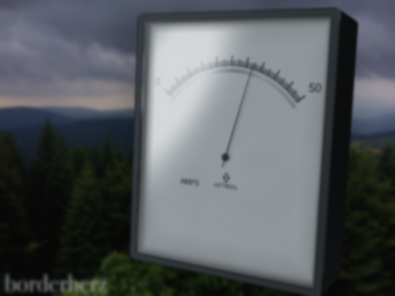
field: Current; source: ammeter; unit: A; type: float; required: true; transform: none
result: 32.5 A
